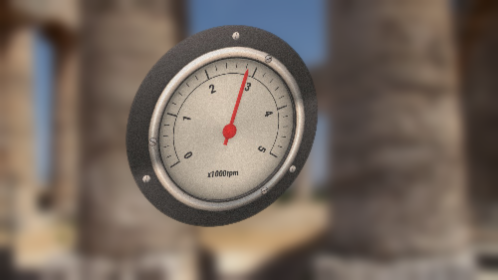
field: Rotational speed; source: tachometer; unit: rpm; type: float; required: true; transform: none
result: 2800 rpm
